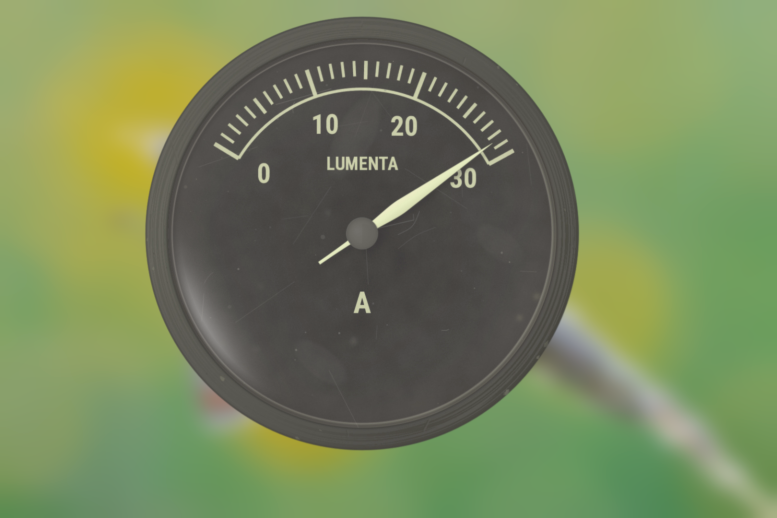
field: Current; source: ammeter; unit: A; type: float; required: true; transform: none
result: 28.5 A
